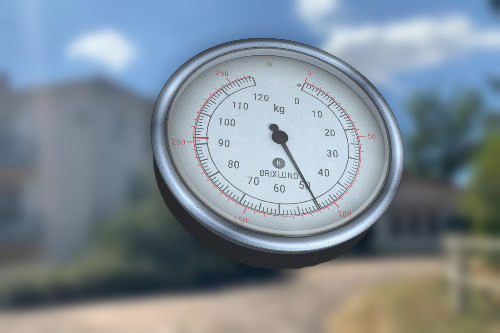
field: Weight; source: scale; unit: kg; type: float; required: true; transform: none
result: 50 kg
